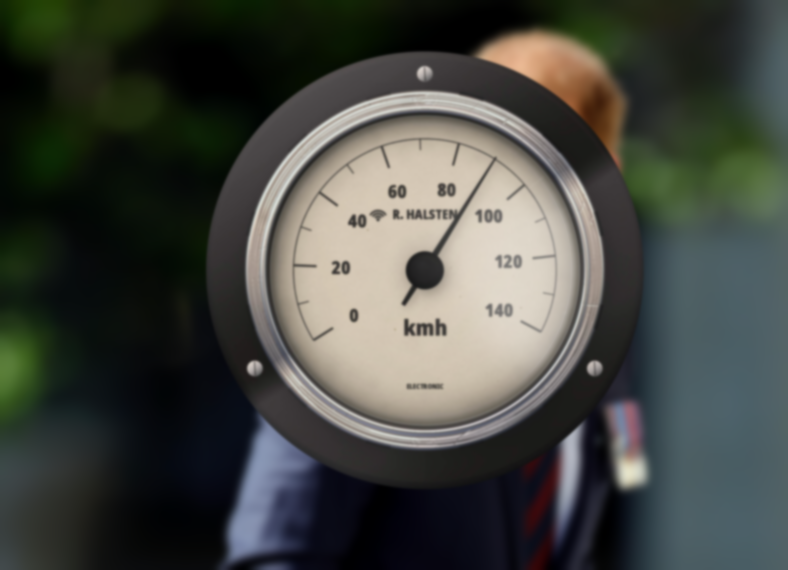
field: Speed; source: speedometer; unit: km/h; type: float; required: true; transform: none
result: 90 km/h
